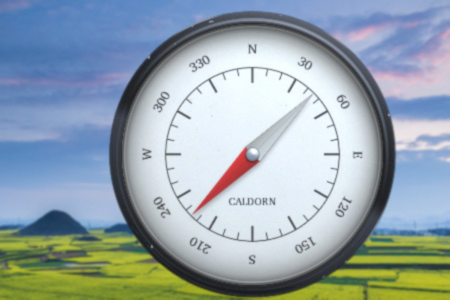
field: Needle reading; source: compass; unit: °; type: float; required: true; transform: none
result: 225 °
